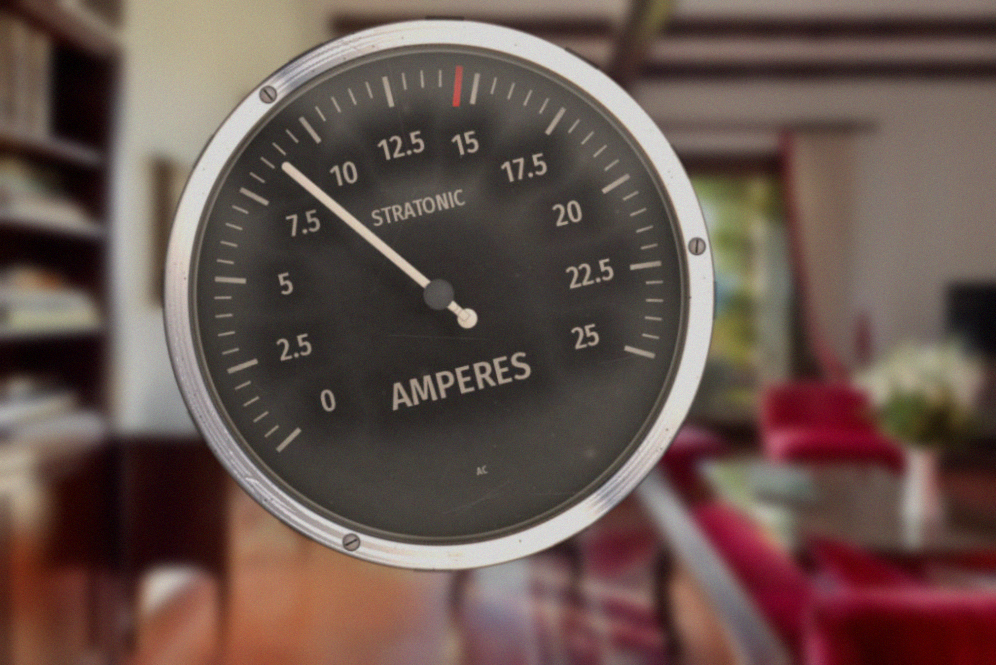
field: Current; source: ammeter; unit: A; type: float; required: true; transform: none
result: 8.75 A
